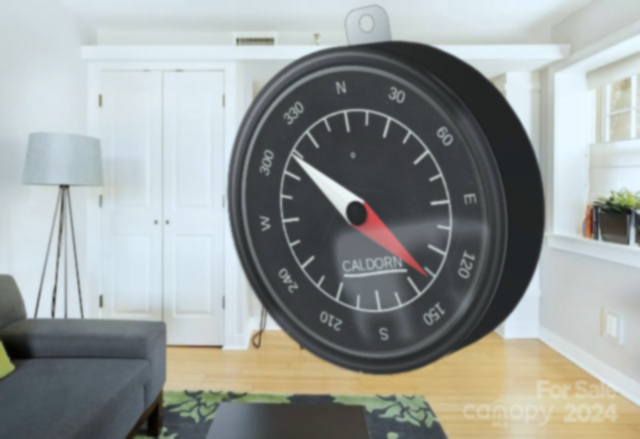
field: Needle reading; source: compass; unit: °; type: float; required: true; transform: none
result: 135 °
